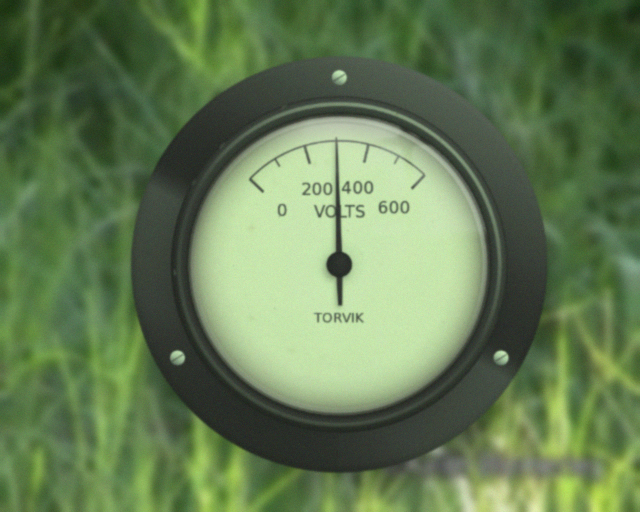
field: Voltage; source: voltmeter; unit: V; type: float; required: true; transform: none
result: 300 V
